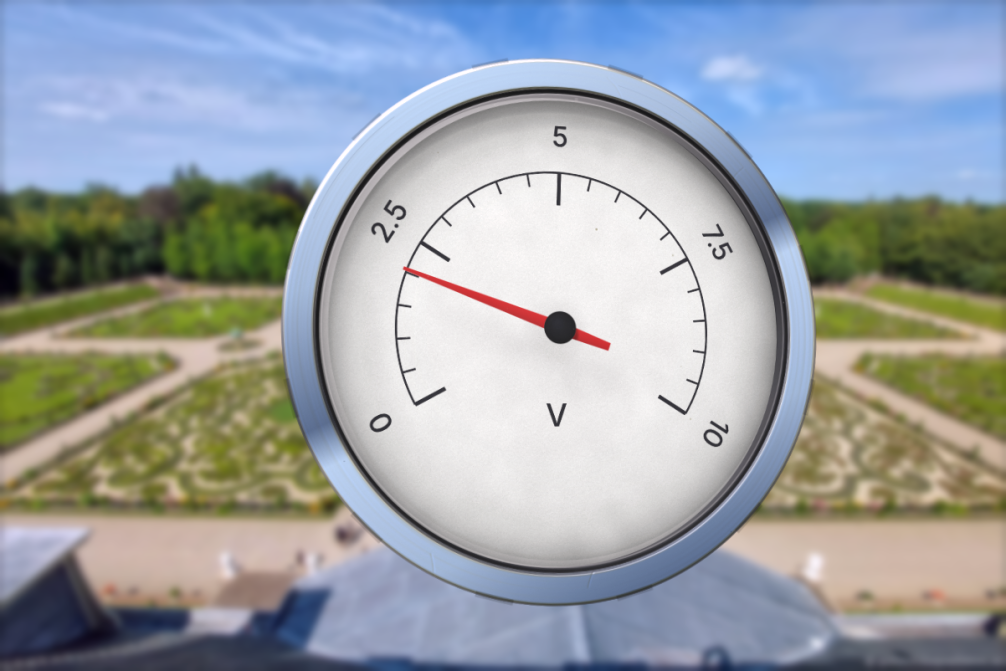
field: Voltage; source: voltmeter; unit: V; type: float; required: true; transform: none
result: 2 V
